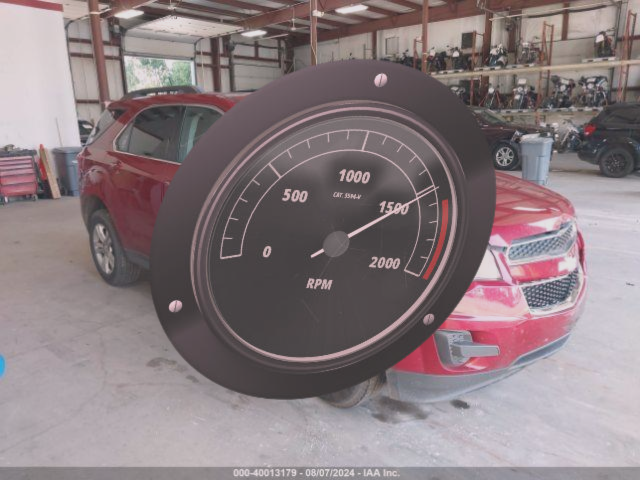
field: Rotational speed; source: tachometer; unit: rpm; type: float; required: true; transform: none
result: 1500 rpm
